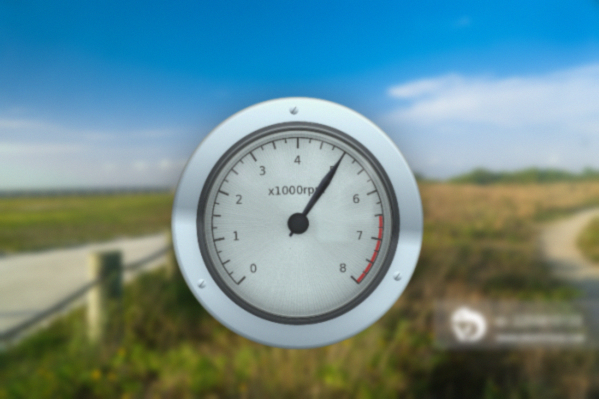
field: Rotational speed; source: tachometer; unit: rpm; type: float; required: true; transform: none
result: 5000 rpm
